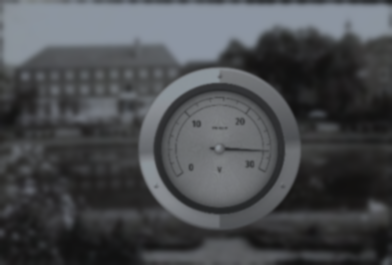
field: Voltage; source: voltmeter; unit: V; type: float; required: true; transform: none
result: 27 V
